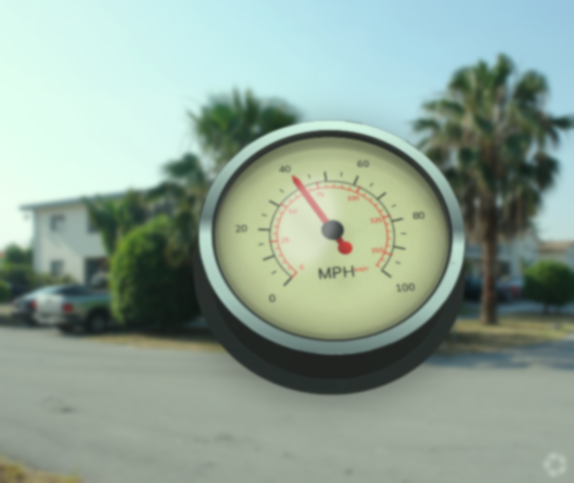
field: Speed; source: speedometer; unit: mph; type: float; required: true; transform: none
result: 40 mph
